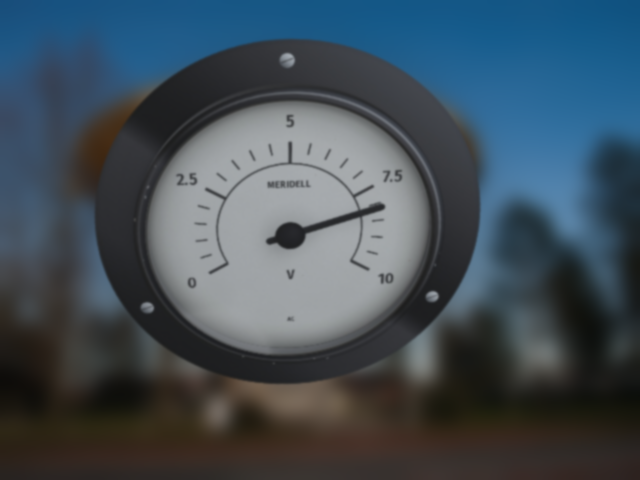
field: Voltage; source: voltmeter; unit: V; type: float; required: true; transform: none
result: 8 V
